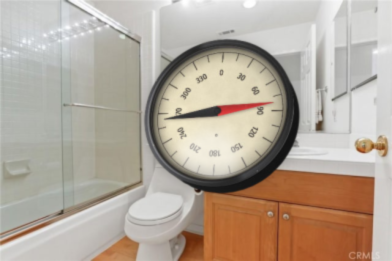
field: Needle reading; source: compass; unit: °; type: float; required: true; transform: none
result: 82.5 °
